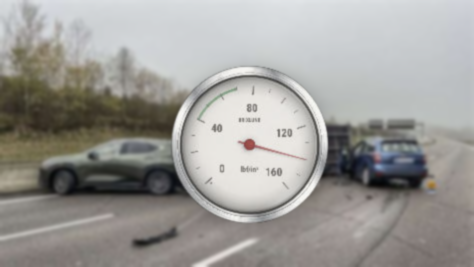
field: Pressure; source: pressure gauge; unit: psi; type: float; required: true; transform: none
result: 140 psi
